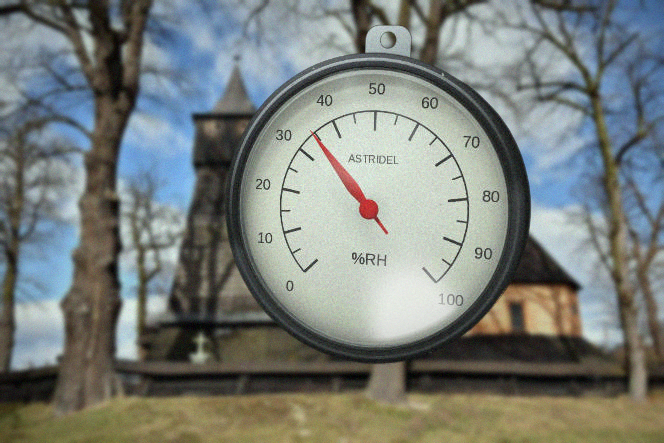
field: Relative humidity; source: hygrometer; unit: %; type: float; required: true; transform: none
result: 35 %
